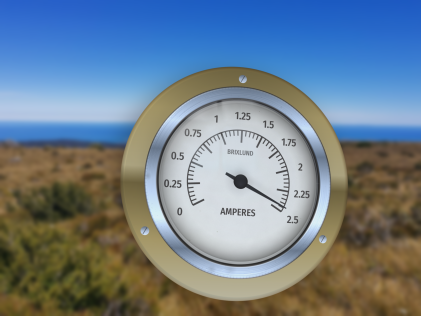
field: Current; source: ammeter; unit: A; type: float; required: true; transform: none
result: 2.45 A
